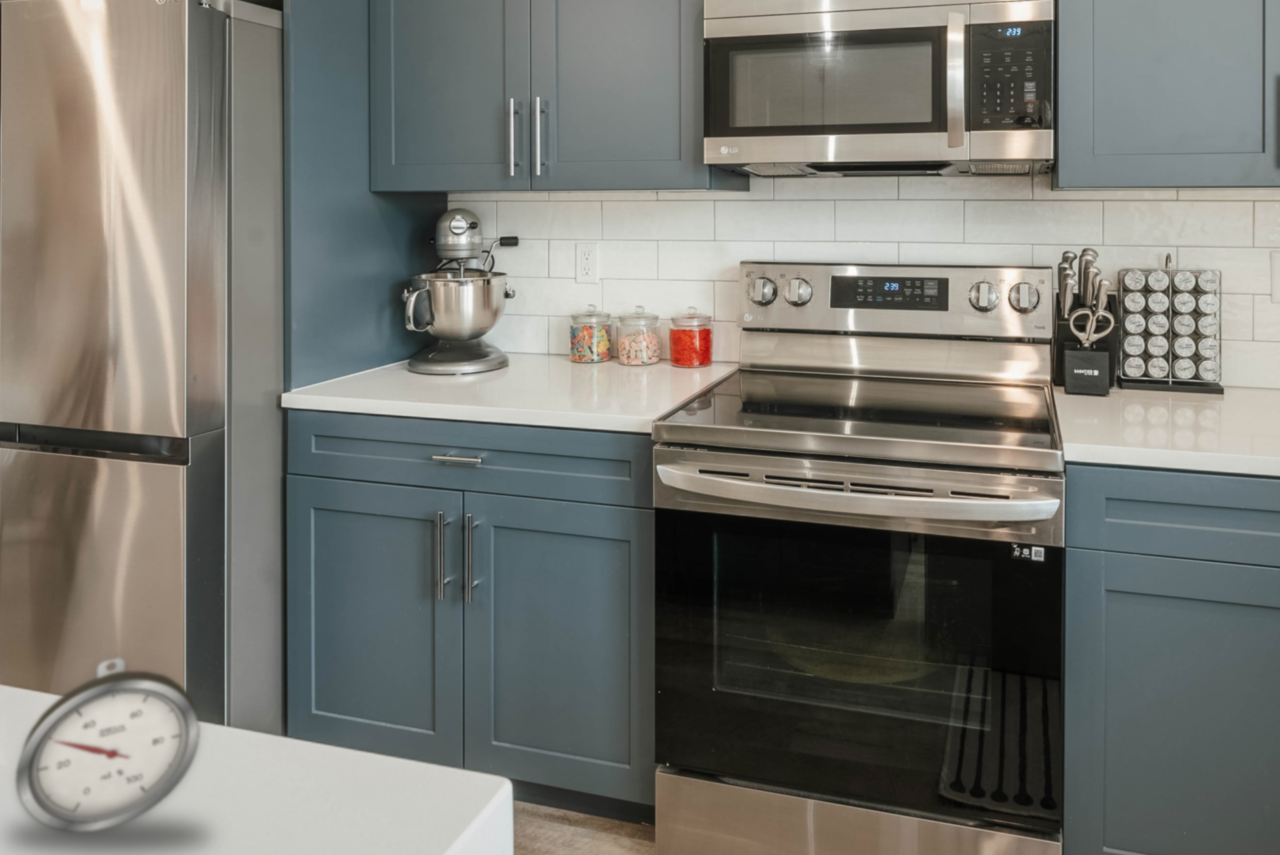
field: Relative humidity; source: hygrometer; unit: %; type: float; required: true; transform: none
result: 30 %
